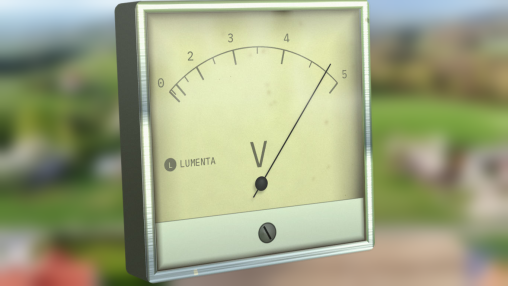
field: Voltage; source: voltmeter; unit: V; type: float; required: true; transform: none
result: 4.75 V
